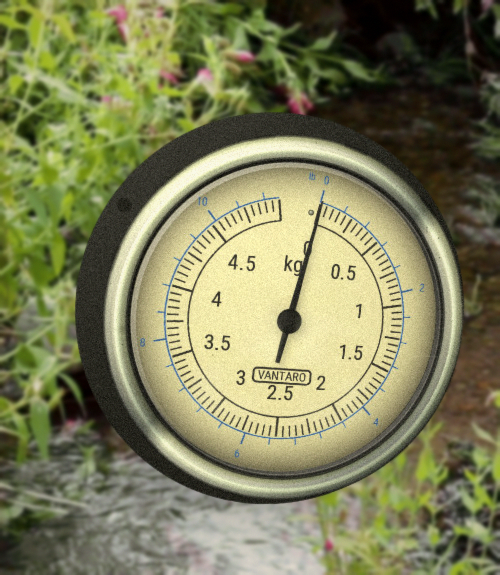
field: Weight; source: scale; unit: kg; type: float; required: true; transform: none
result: 0 kg
